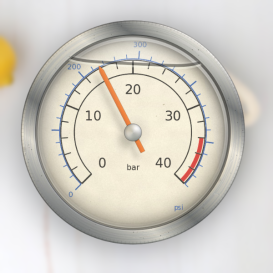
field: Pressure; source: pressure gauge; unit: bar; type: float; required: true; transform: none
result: 16 bar
